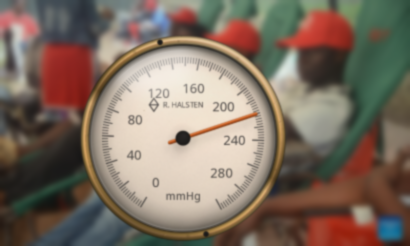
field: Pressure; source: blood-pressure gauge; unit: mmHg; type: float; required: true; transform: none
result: 220 mmHg
